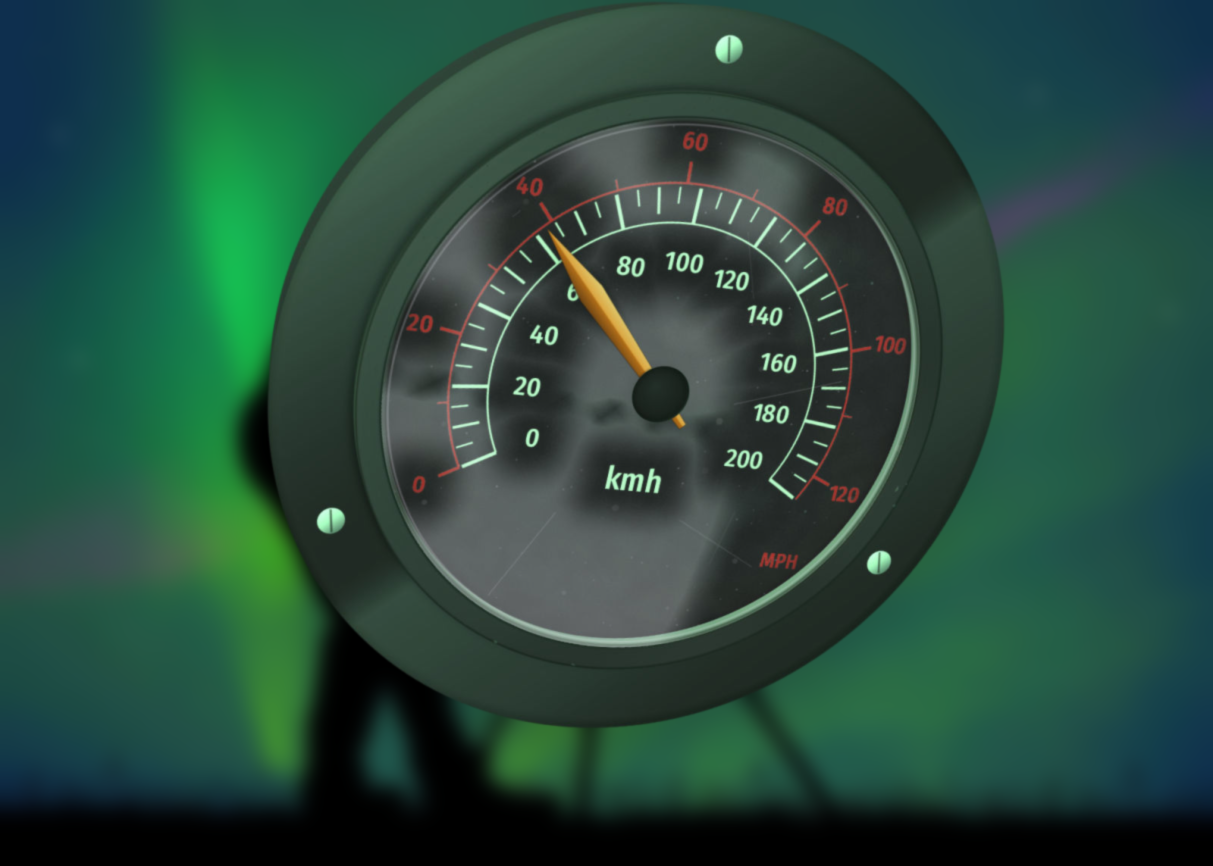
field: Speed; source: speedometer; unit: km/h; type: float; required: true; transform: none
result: 62.5 km/h
